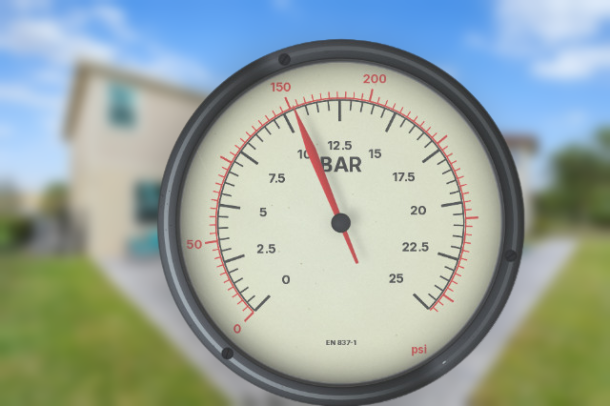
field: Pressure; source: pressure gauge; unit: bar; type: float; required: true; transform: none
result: 10.5 bar
